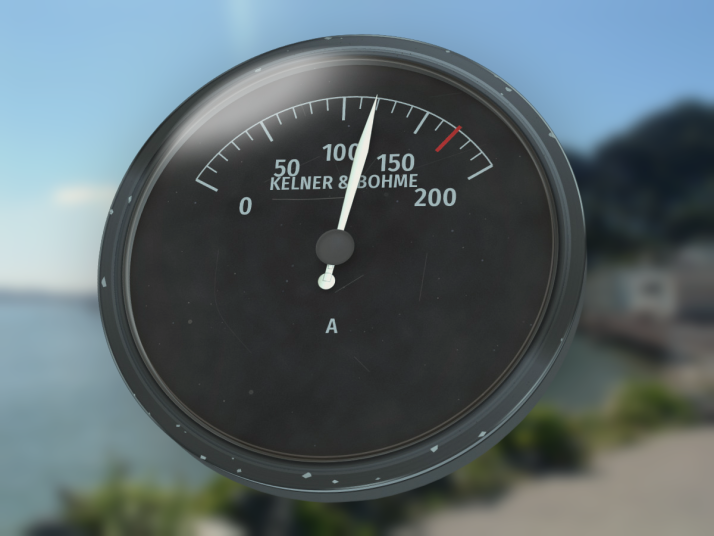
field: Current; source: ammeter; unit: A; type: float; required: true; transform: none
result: 120 A
